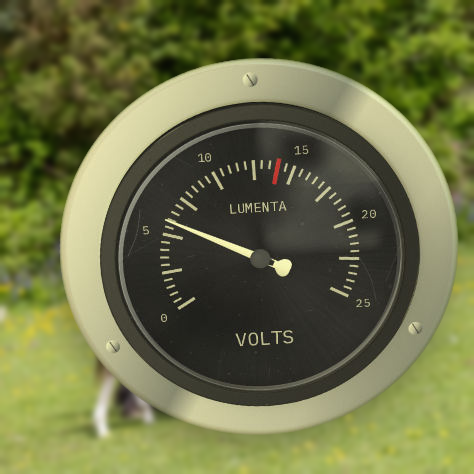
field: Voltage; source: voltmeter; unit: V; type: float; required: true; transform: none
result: 6 V
